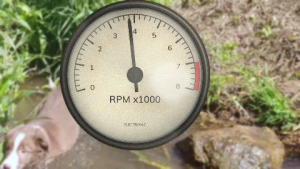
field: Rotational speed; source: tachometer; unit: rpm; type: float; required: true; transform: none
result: 3800 rpm
